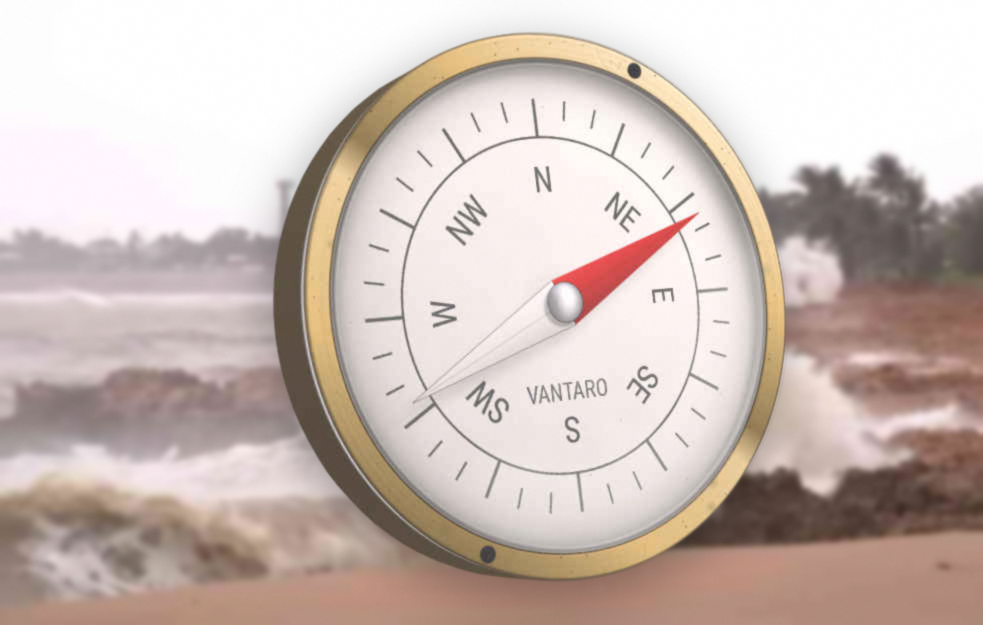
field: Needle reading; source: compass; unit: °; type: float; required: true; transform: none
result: 65 °
